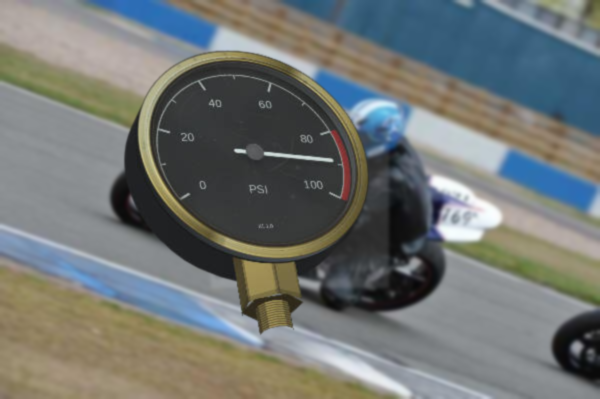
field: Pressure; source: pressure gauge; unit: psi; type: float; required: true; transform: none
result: 90 psi
